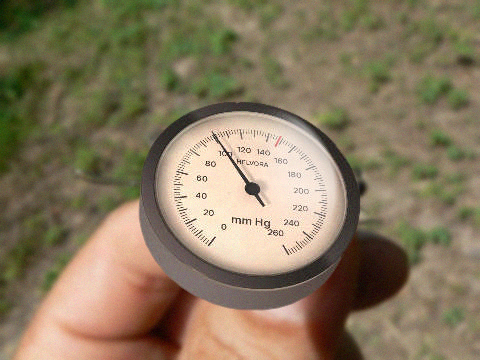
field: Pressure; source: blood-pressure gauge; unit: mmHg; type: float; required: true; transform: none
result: 100 mmHg
